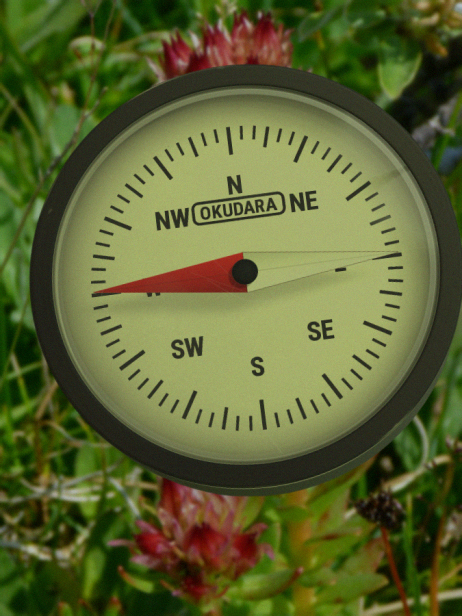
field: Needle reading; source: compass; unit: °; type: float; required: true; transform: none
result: 270 °
